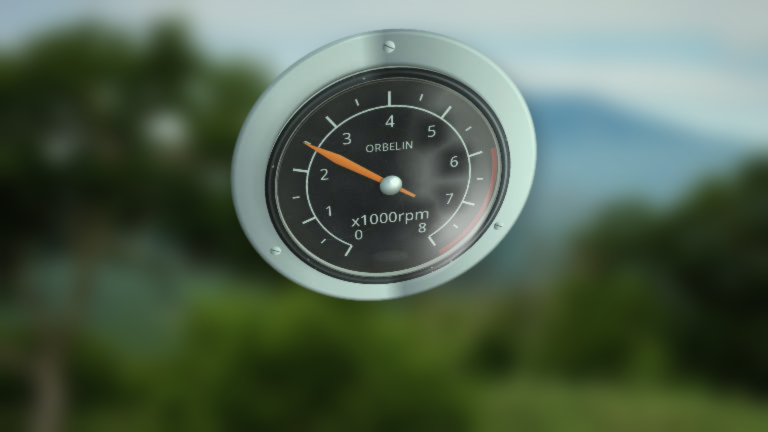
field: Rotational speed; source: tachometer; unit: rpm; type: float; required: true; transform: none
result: 2500 rpm
